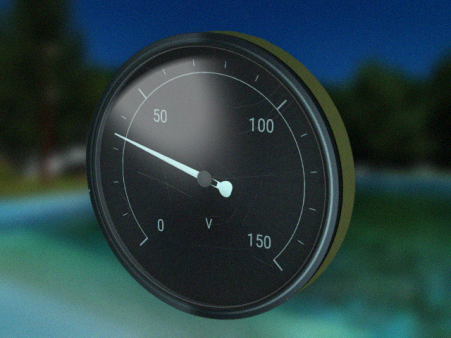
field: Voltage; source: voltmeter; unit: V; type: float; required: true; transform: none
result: 35 V
